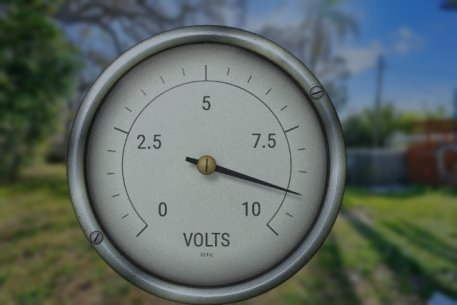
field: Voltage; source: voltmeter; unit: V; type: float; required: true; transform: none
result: 9 V
